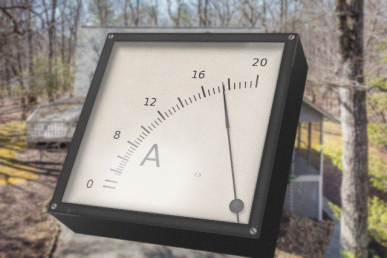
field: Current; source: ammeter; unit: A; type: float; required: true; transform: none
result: 17.6 A
